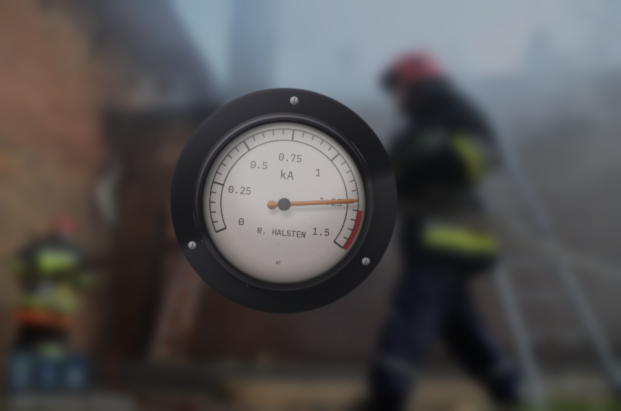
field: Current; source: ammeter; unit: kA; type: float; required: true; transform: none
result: 1.25 kA
